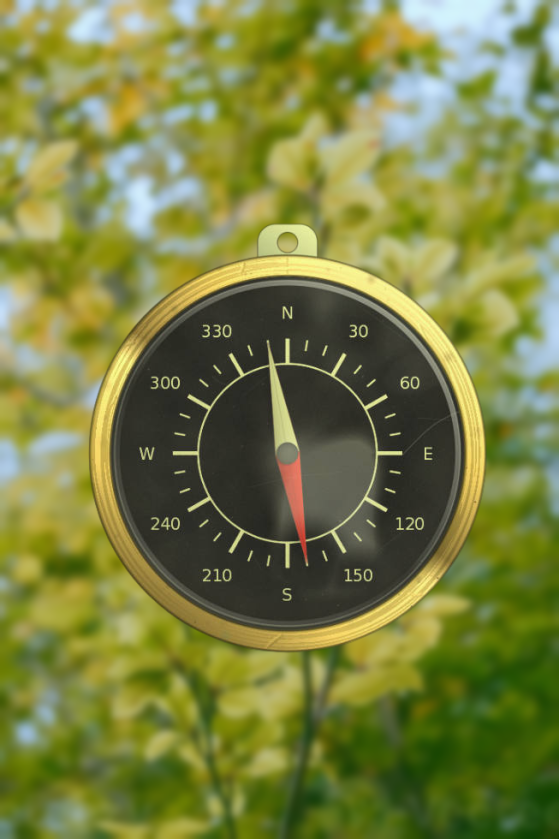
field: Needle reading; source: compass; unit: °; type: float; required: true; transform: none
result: 170 °
